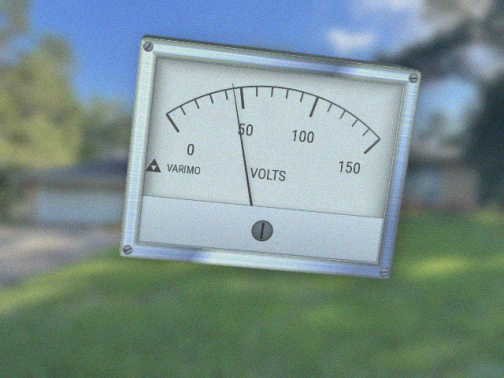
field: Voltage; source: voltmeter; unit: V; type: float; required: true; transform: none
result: 45 V
